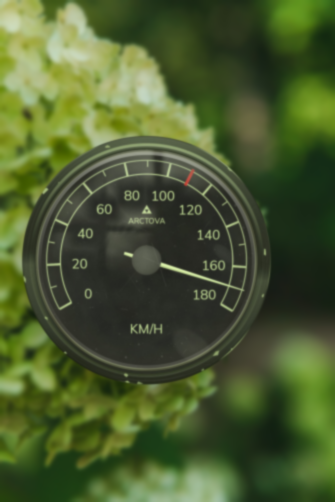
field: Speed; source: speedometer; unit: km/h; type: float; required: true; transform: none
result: 170 km/h
